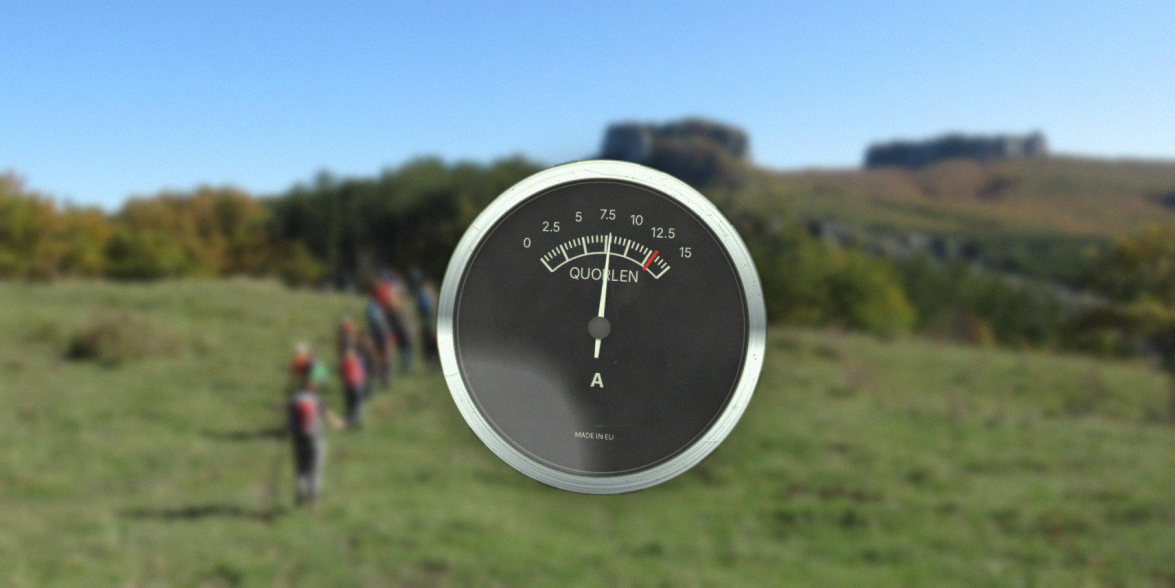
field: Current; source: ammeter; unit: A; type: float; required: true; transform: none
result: 8 A
